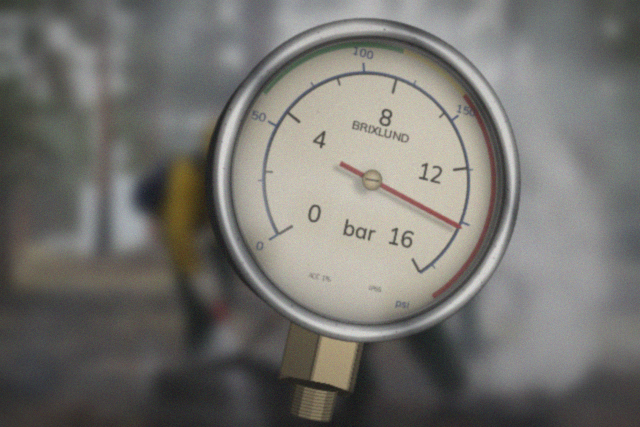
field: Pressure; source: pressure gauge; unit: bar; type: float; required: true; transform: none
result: 14 bar
